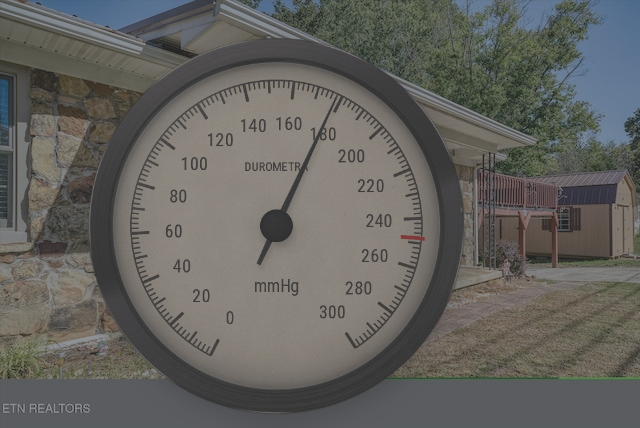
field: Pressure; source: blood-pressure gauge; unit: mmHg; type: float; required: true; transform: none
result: 178 mmHg
